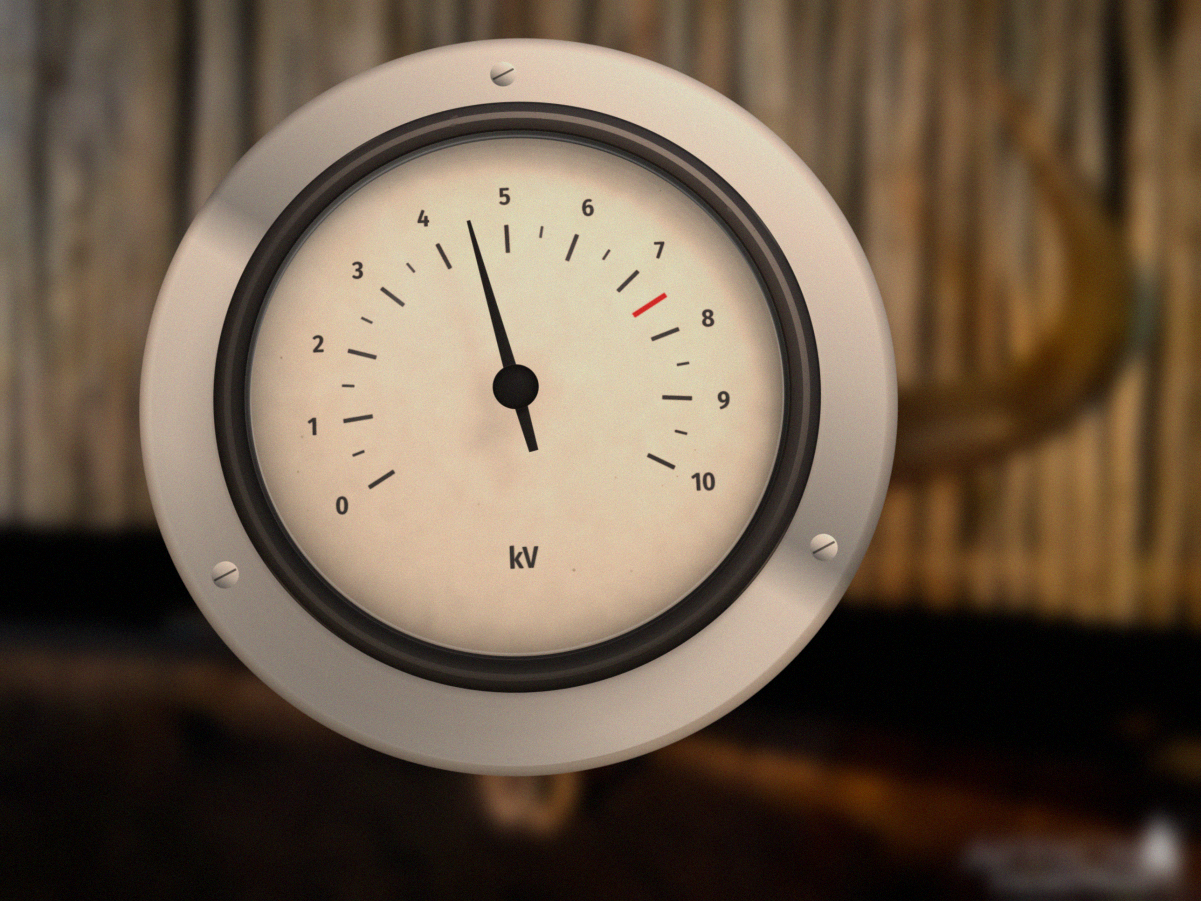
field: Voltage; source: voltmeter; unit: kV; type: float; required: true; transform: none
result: 4.5 kV
